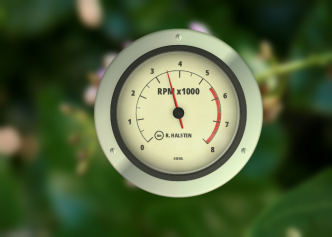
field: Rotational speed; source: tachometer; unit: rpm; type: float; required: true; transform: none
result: 3500 rpm
